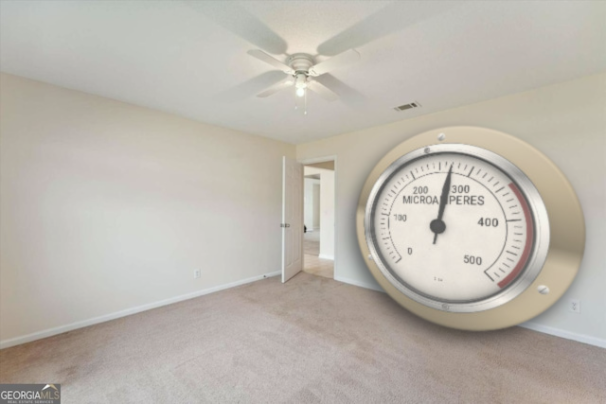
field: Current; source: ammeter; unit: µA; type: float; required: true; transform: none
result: 270 µA
